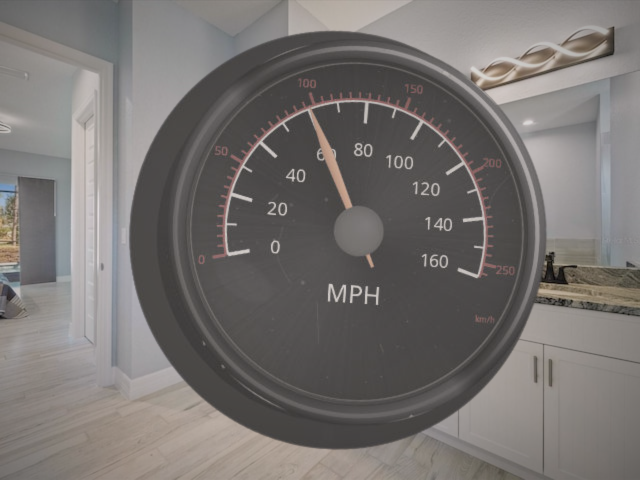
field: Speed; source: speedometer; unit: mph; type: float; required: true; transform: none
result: 60 mph
